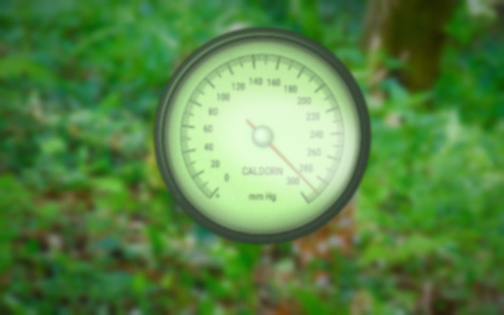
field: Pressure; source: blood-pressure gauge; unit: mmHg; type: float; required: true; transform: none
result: 290 mmHg
